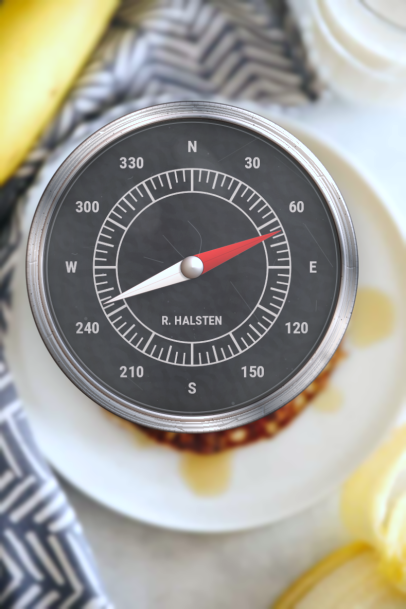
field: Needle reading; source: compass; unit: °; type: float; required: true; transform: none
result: 67.5 °
